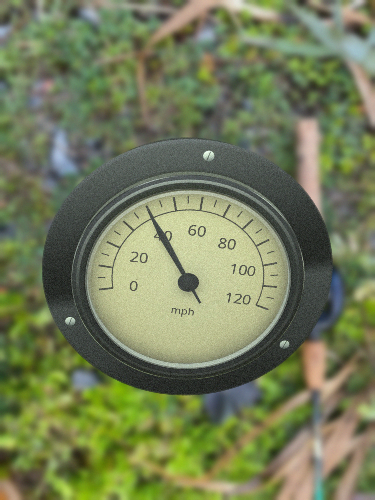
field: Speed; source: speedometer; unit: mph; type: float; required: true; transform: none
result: 40 mph
